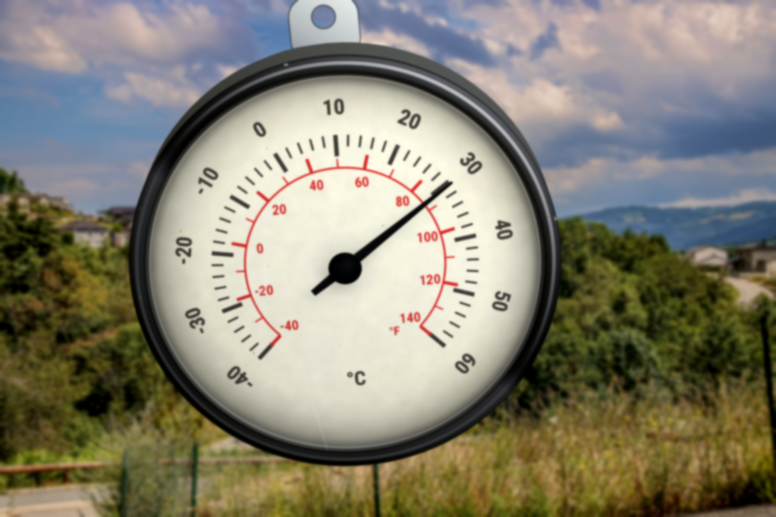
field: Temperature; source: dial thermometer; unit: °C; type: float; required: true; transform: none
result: 30 °C
